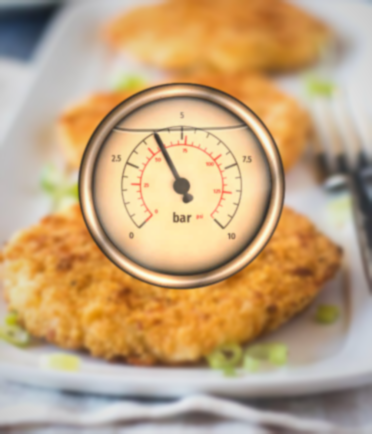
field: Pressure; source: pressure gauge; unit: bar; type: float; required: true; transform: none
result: 4 bar
